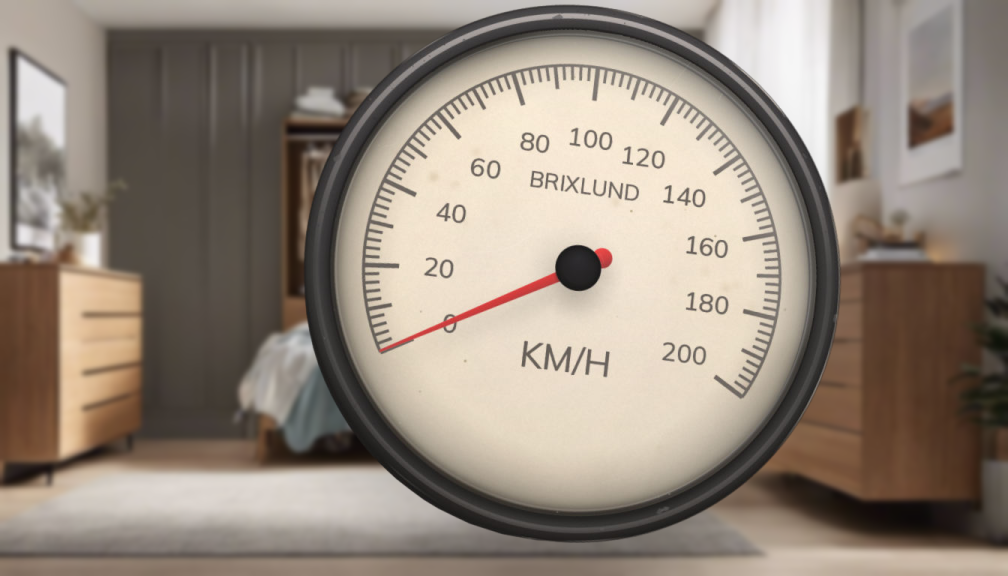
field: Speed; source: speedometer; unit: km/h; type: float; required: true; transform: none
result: 0 km/h
